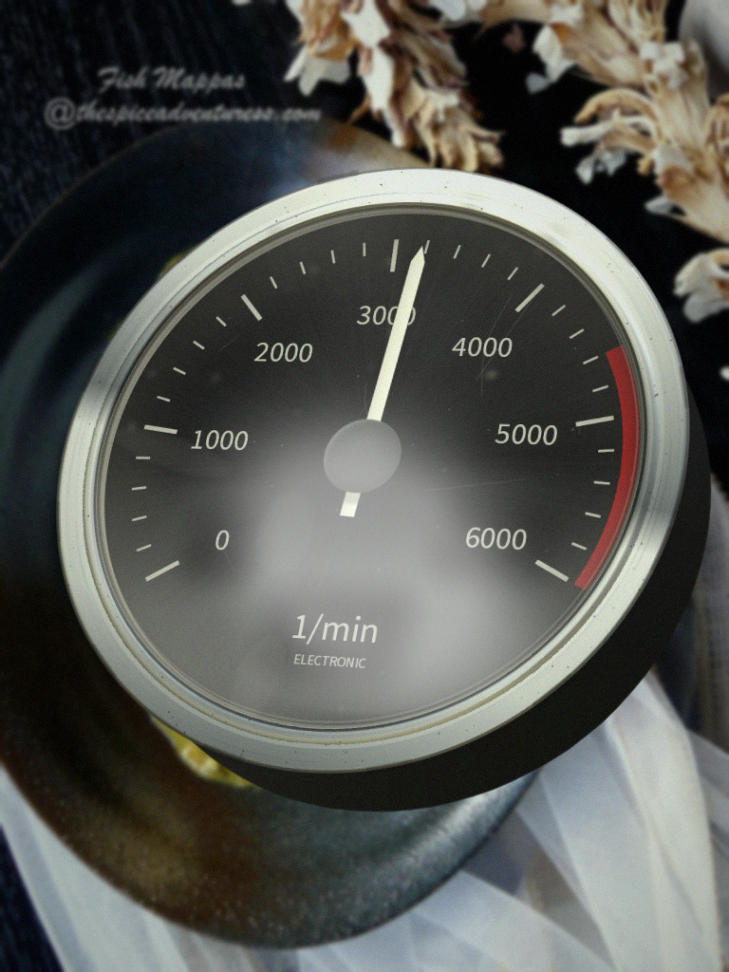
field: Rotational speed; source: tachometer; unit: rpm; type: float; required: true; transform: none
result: 3200 rpm
